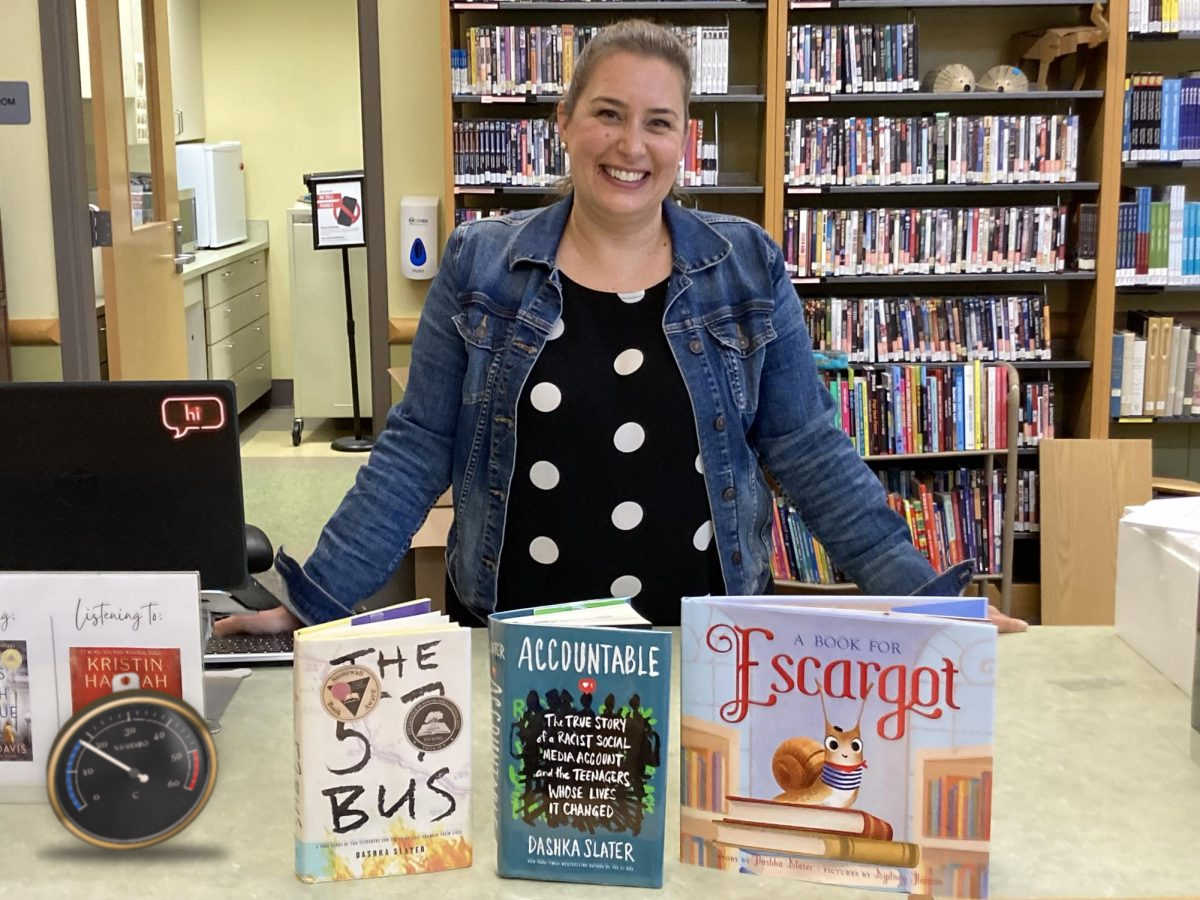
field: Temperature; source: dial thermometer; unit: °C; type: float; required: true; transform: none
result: 18 °C
